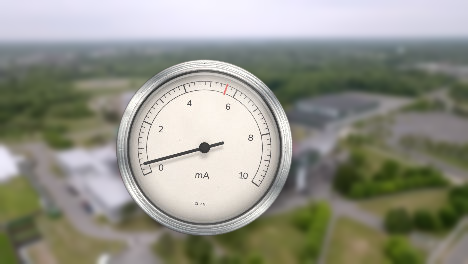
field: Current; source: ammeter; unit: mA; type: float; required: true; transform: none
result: 0.4 mA
